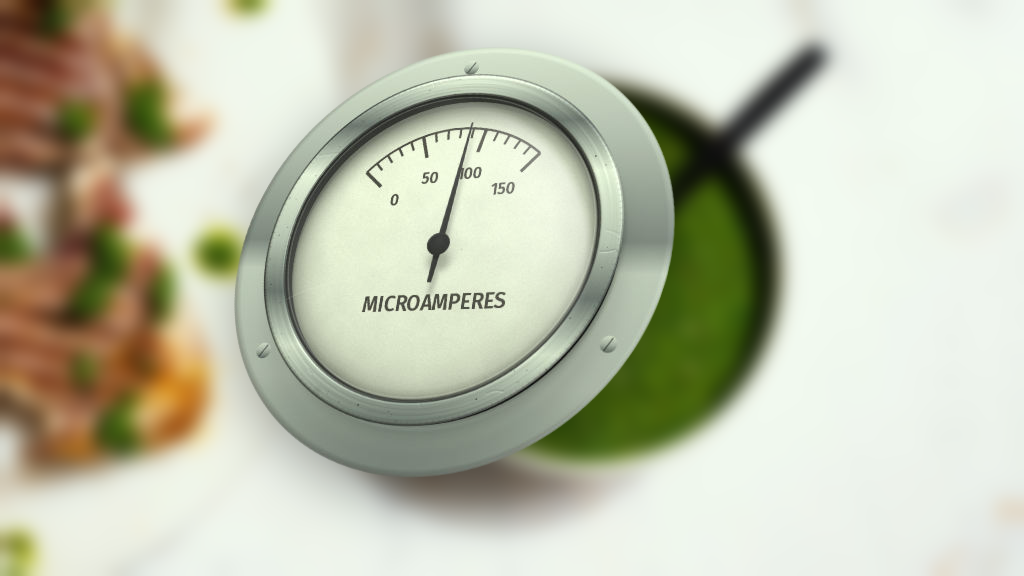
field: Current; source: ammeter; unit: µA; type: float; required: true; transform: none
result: 90 µA
